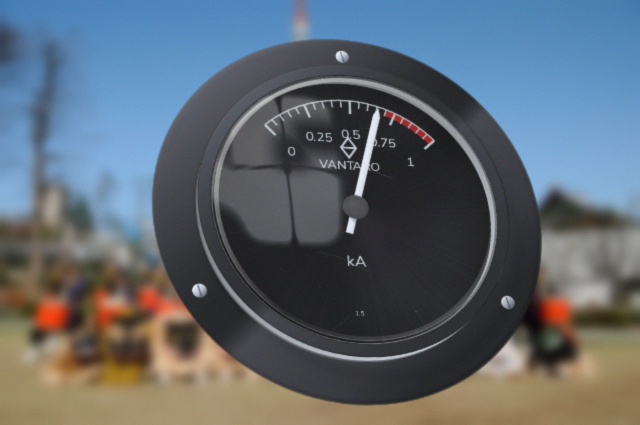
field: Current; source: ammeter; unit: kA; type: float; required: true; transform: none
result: 0.65 kA
